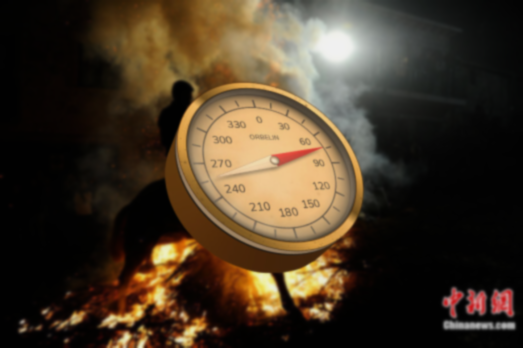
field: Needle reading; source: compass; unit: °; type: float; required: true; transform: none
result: 75 °
